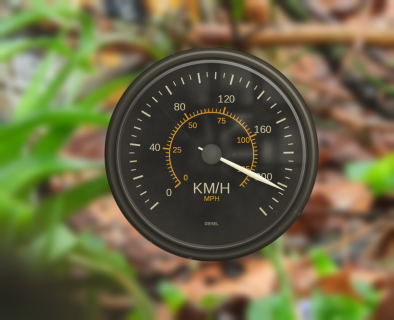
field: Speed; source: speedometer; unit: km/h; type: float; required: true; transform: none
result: 202.5 km/h
